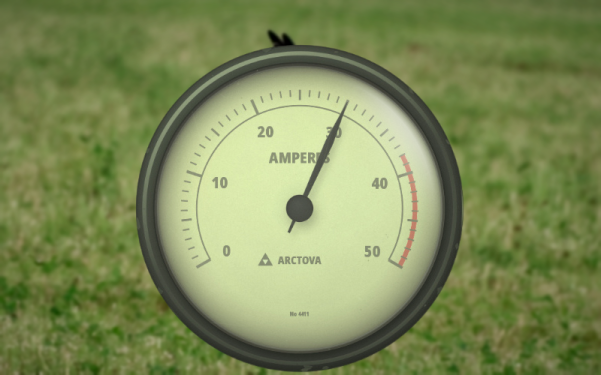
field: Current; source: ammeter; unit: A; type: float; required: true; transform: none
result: 30 A
